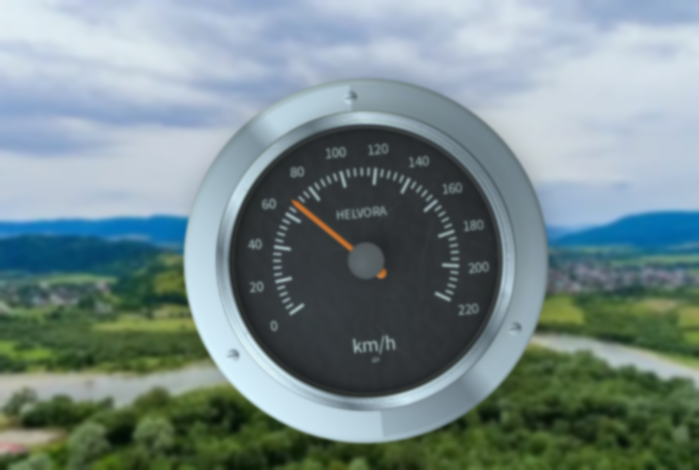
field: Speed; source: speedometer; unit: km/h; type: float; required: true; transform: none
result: 68 km/h
